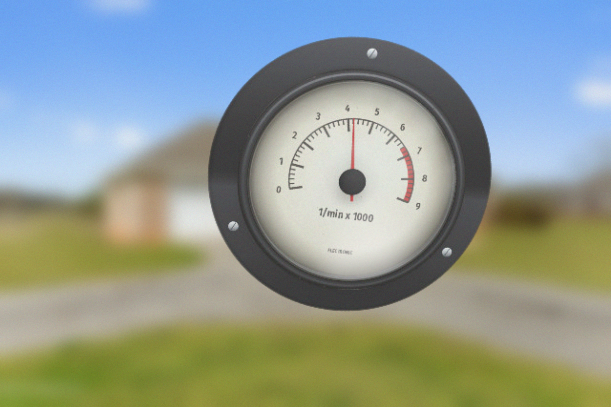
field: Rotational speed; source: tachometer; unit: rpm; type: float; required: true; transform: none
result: 4200 rpm
